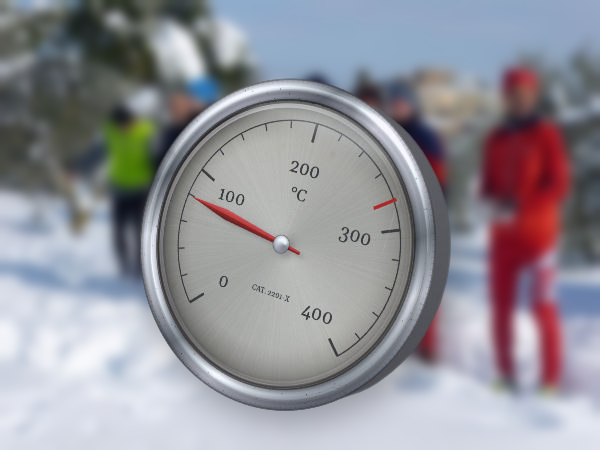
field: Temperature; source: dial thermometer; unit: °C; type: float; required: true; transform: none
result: 80 °C
